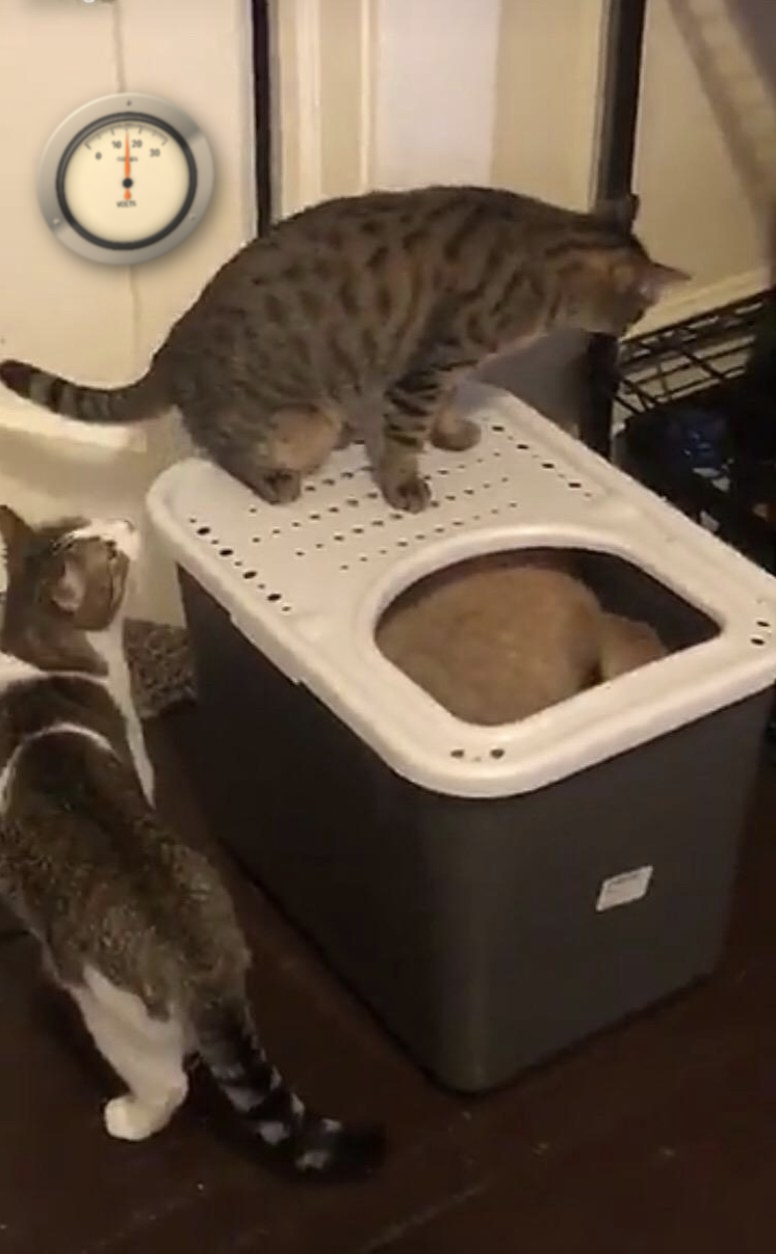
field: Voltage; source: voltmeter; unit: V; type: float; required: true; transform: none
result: 15 V
